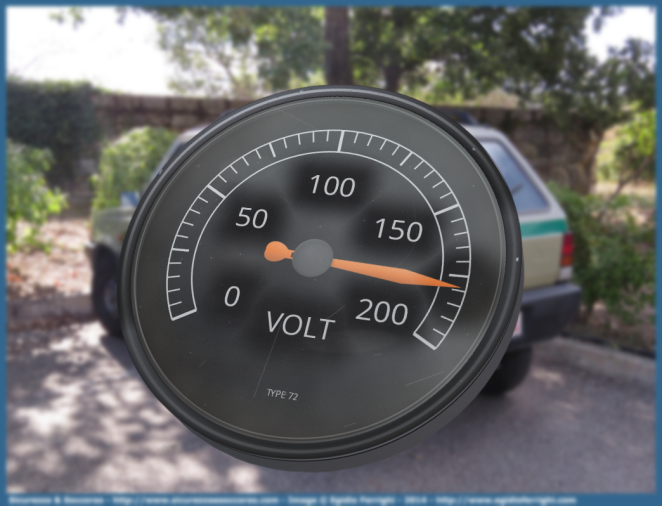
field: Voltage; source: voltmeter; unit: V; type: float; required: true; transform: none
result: 180 V
